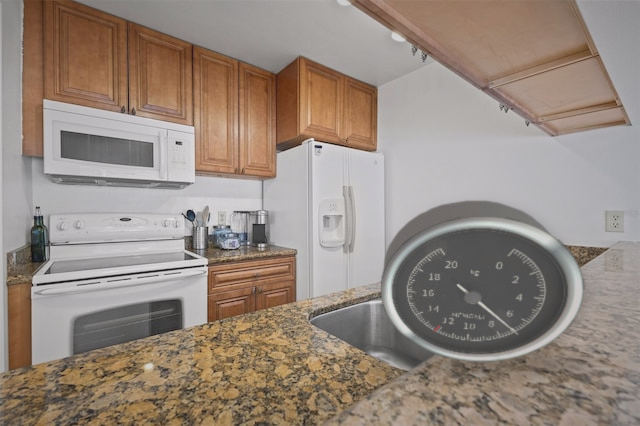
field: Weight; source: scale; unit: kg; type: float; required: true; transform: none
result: 7 kg
